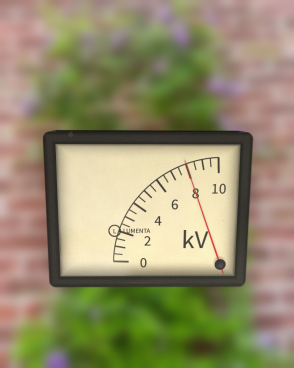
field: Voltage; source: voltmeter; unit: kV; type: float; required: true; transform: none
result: 8 kV
